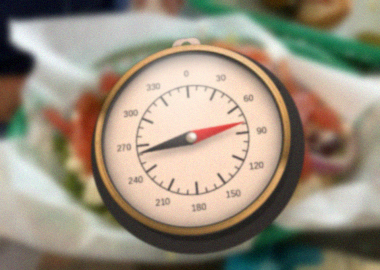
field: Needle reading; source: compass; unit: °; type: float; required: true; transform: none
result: 80 °
